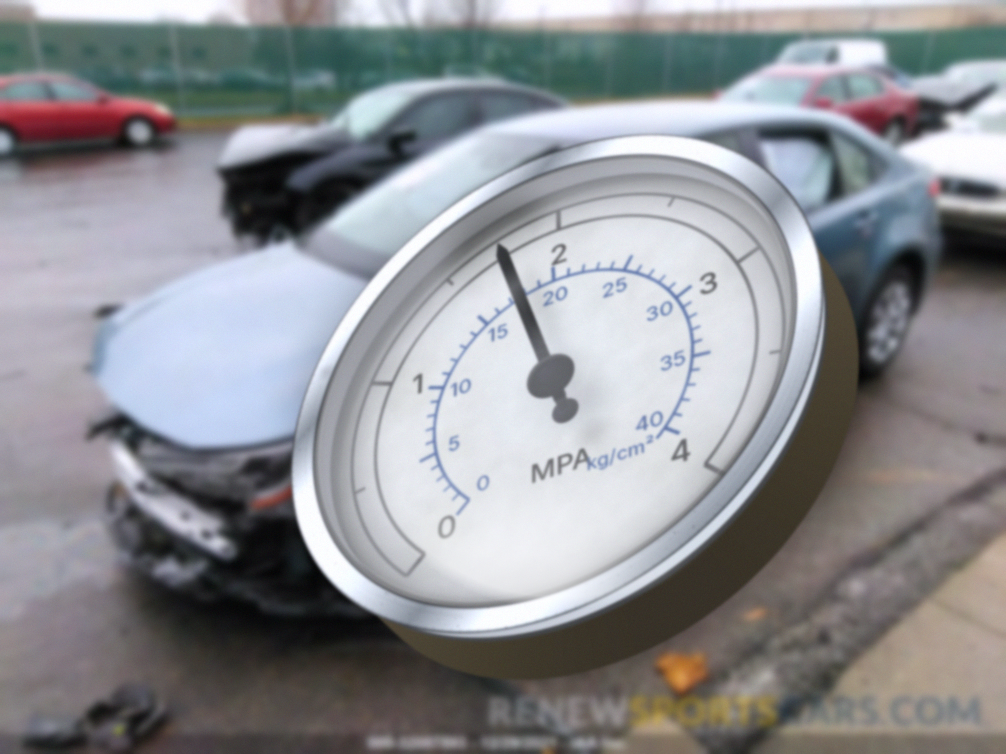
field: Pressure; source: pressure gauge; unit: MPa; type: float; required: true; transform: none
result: 1.75 MPa
